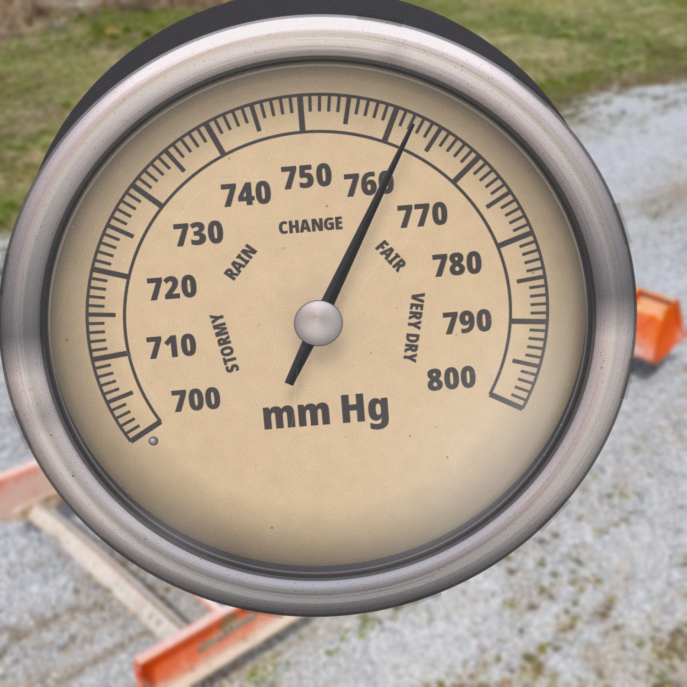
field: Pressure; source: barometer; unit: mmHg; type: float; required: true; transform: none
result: 762 mmHg
